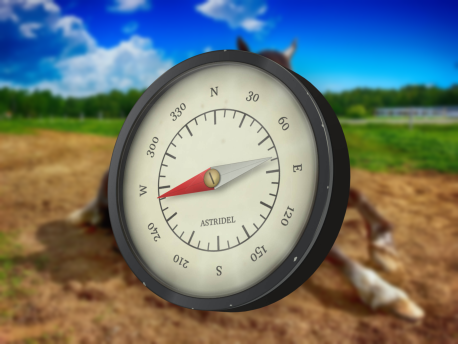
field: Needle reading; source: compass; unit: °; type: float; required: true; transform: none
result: 260 °
